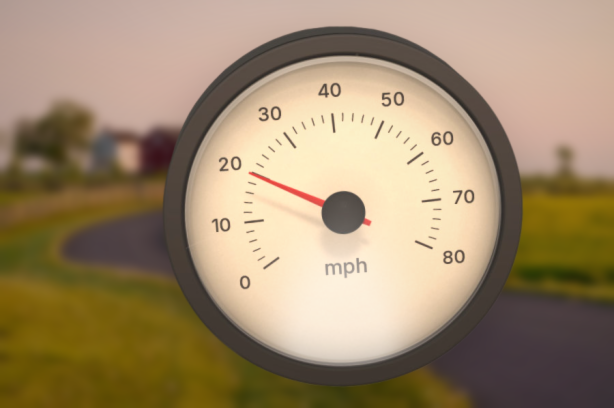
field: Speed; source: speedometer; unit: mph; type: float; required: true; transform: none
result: 20 mph
